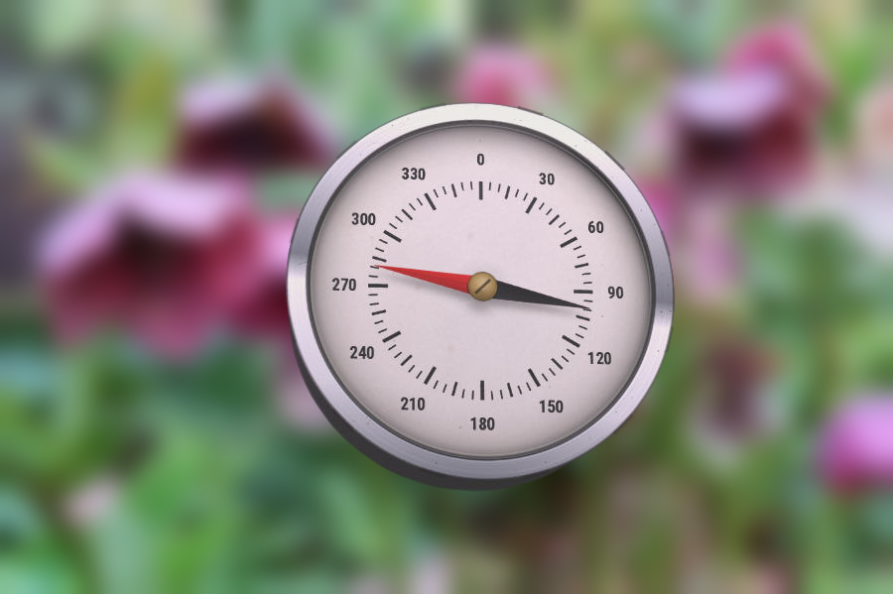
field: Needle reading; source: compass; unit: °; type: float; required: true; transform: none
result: 280 °
